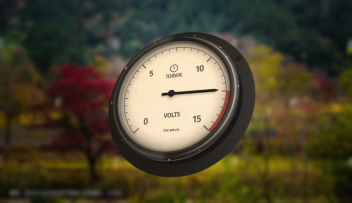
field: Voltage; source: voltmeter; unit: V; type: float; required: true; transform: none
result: 12.5 V
